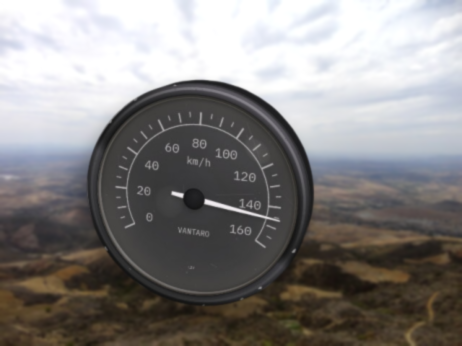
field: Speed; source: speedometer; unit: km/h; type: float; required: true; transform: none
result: 145 km/h
